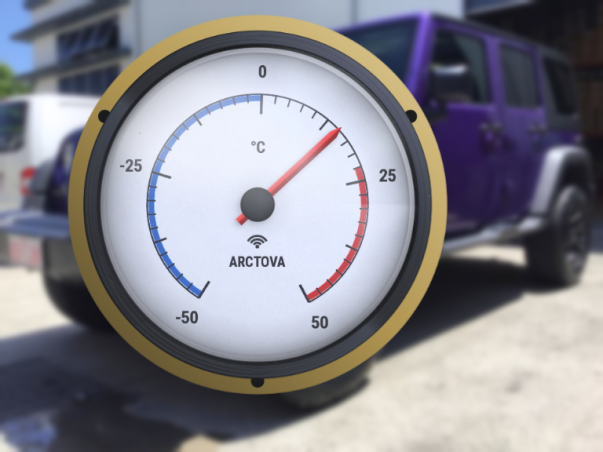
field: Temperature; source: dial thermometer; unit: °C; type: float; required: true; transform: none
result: 15 °C
